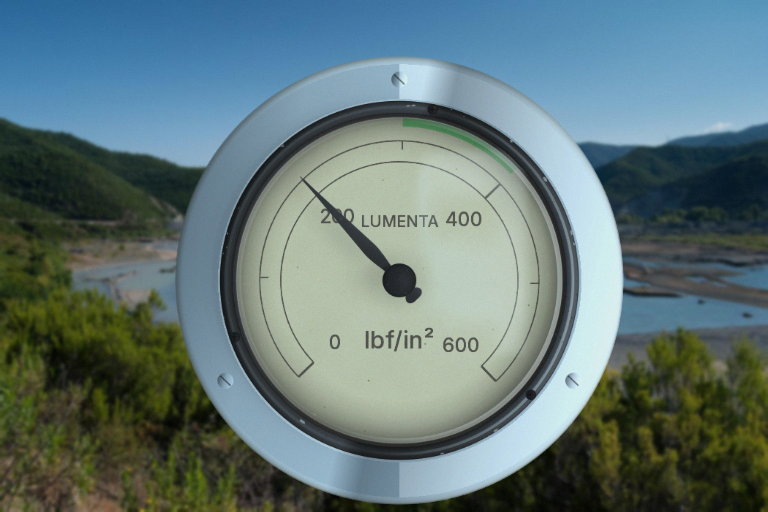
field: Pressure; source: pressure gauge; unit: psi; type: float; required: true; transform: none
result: 200 psi
